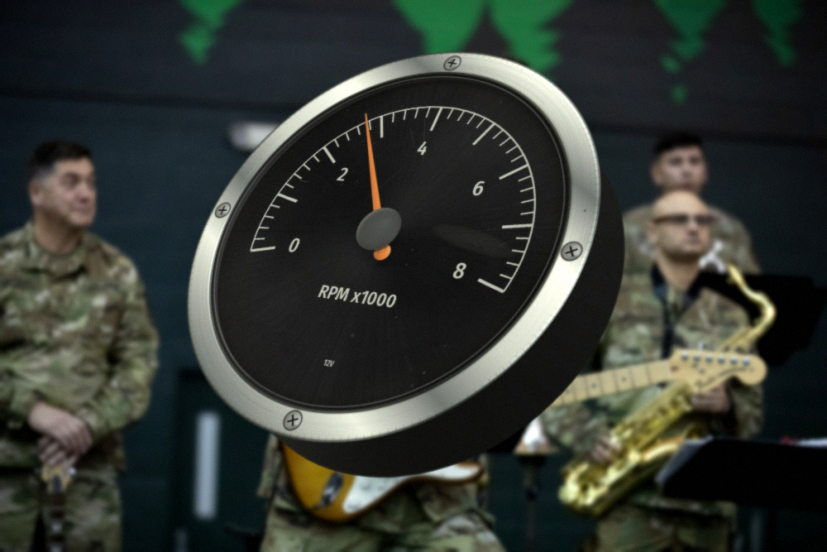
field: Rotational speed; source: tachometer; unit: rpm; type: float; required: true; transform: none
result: 2800 rpm
